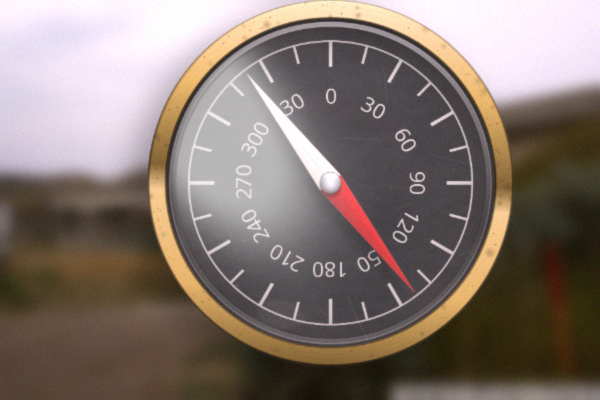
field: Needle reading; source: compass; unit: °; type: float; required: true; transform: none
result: 142.5 °
